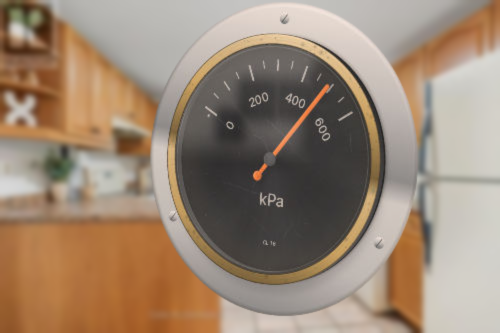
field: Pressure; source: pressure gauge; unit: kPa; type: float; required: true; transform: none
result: 500 kPa
